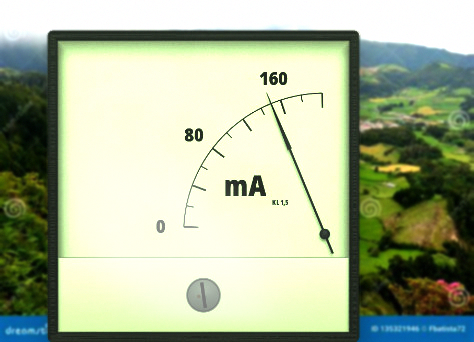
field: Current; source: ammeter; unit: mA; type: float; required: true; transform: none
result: 150 mA
